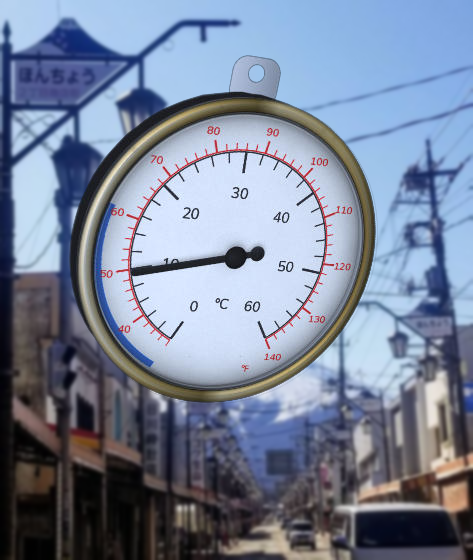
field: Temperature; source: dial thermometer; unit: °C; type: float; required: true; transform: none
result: 10 °C
